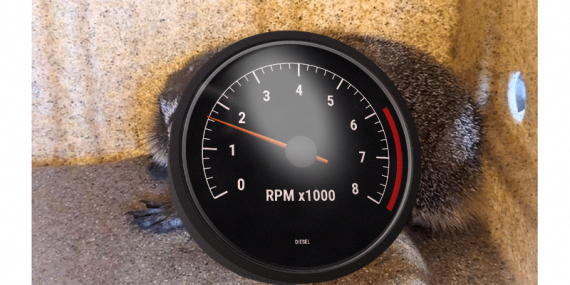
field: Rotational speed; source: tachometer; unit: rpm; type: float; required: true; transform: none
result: 1600 rpm
